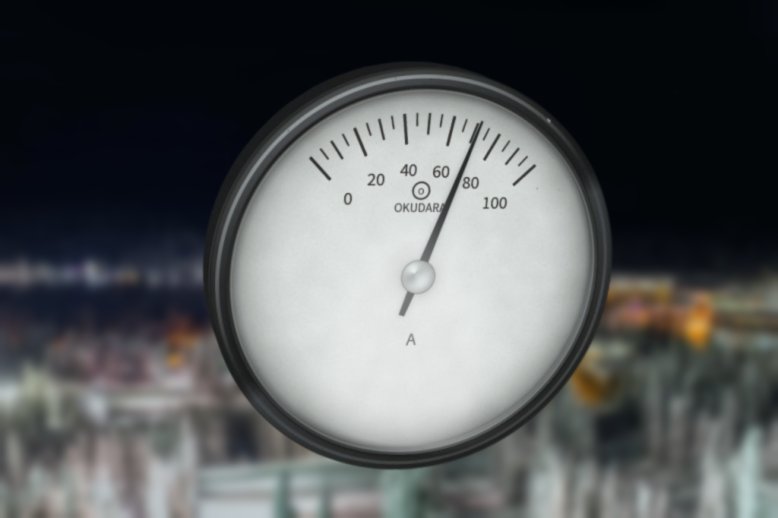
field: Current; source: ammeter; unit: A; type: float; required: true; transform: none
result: 70 A
